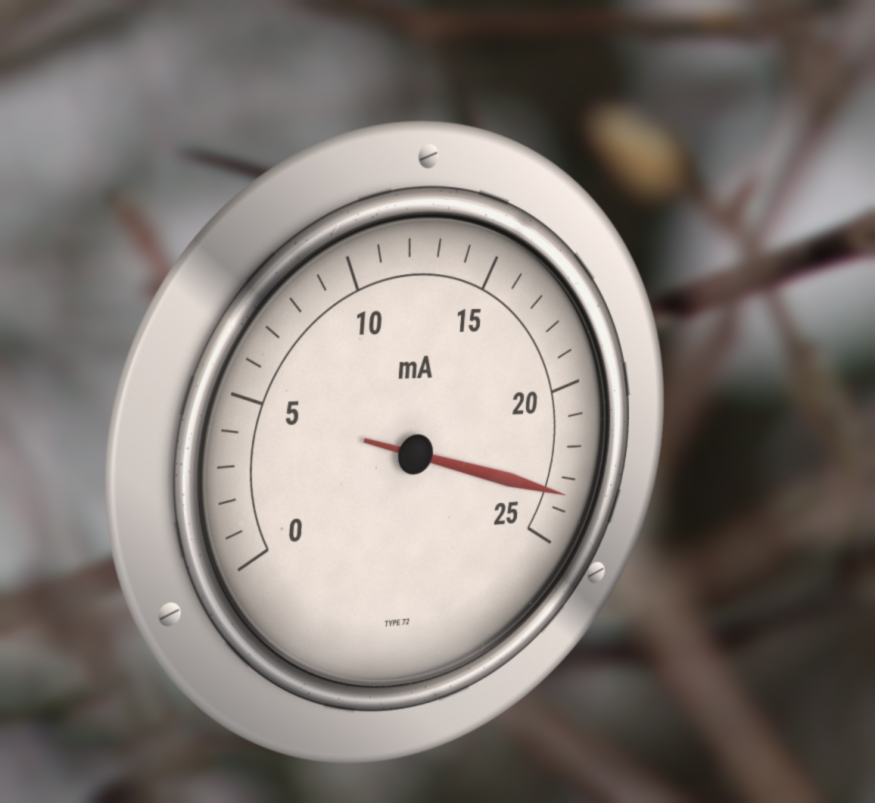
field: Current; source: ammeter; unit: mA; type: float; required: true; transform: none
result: 23.5 mA
